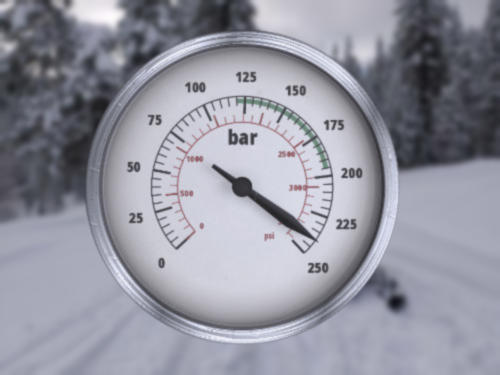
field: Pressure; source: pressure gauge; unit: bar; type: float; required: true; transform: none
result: 240 bar
